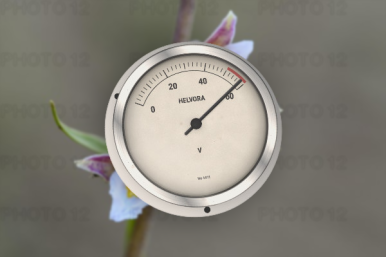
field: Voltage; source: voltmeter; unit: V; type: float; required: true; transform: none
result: 58 V
